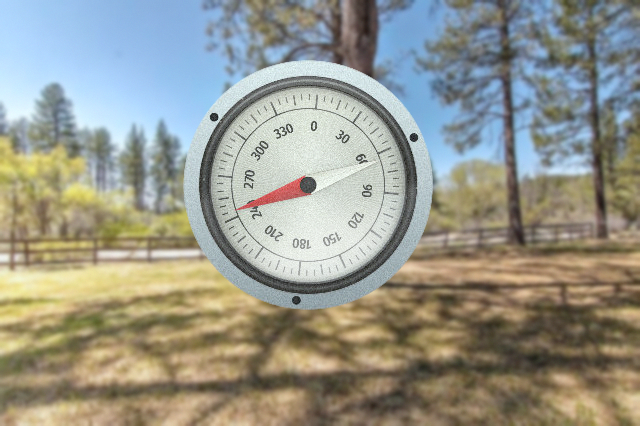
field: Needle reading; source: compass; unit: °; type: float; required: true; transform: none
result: 245 °
